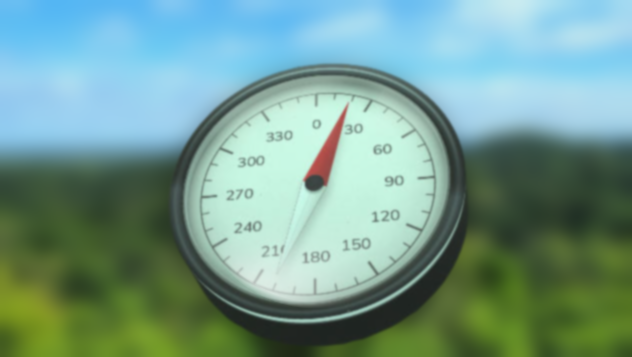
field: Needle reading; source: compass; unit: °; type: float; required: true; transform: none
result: 20 °
